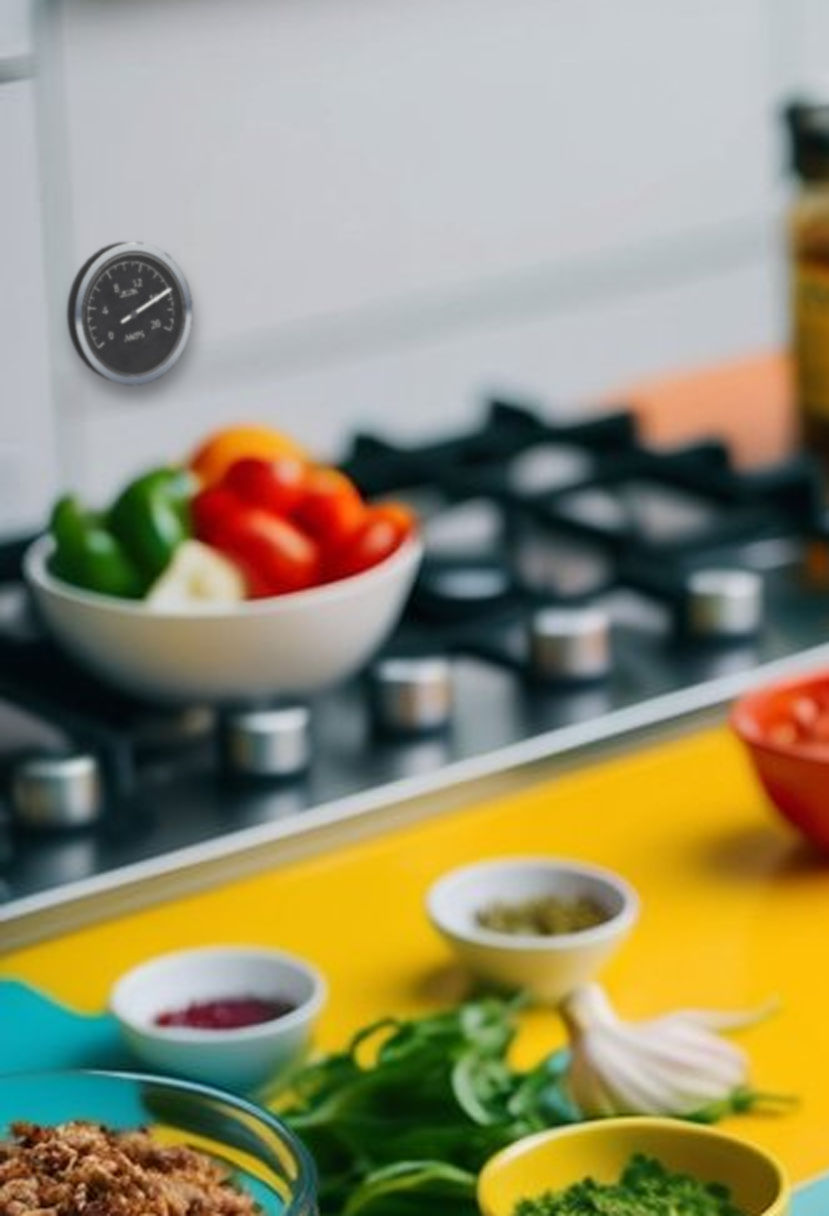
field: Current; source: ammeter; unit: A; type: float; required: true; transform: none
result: 16 A
